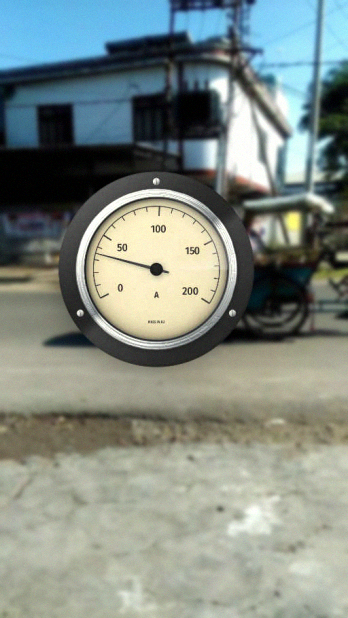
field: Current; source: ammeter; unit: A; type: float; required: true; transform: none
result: 35 A
